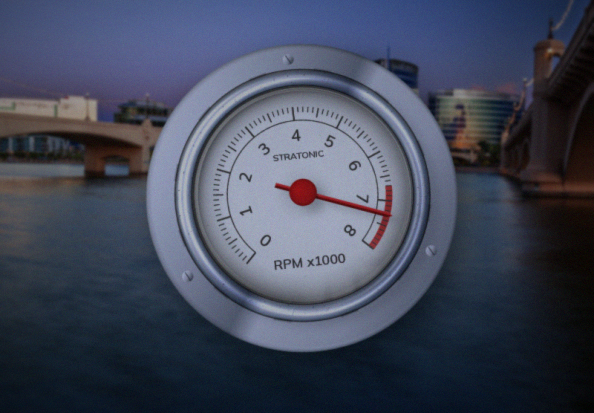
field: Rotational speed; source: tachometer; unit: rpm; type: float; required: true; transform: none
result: 7300 rpm
